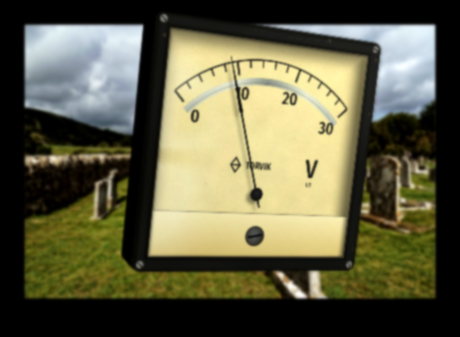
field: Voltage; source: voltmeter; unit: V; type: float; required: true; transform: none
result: 9 V
